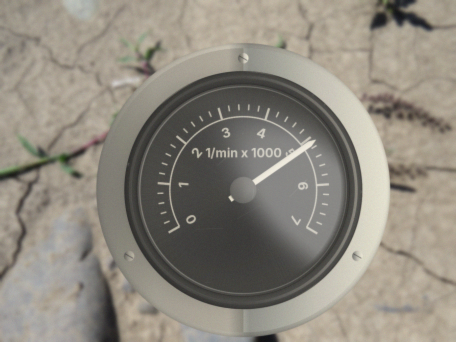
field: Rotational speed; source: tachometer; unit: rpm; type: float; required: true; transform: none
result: 5100 rpm
